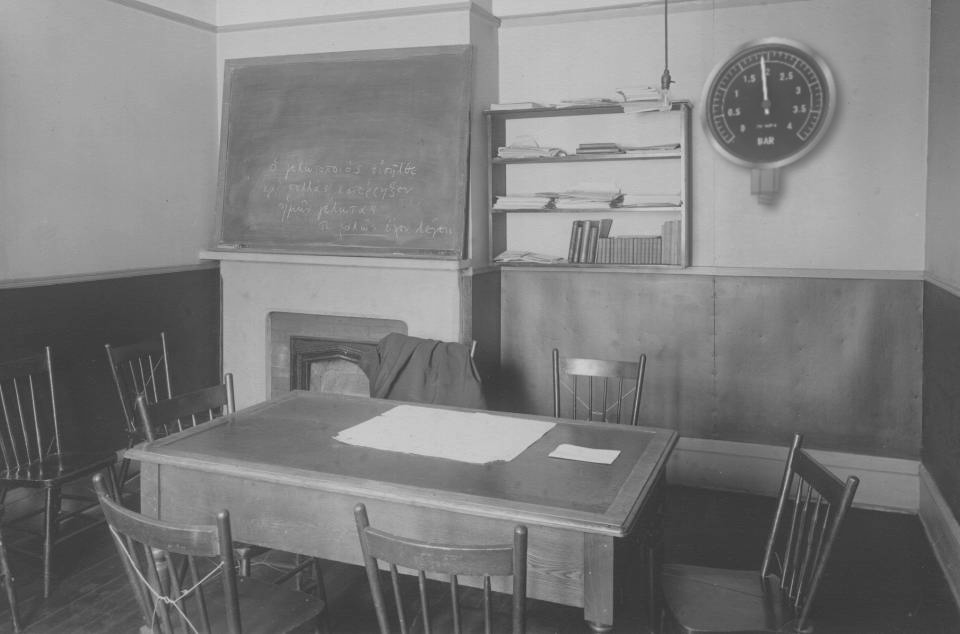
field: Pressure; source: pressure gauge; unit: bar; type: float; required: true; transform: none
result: 1.9 bar
